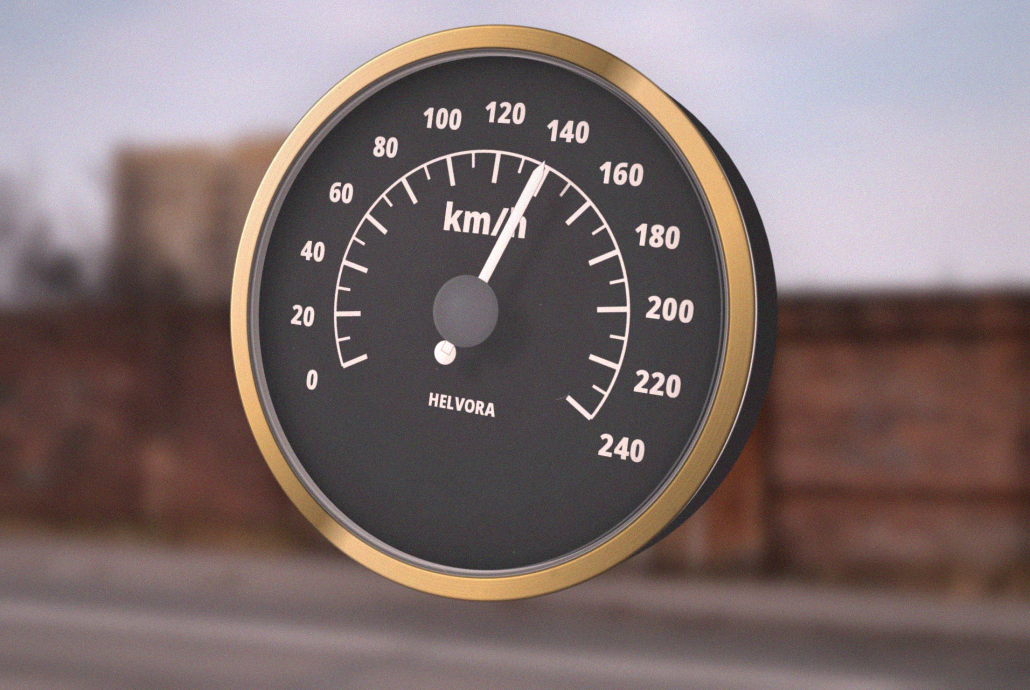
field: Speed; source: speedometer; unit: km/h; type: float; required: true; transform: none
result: 140 km/h
